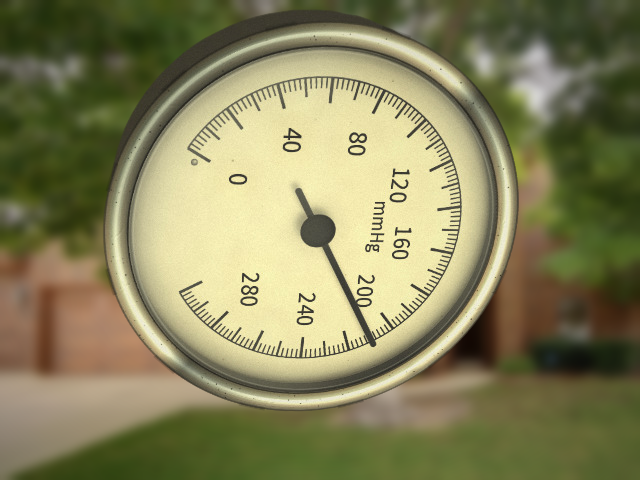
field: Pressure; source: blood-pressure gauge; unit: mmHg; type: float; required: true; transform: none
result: 210 mmHg
